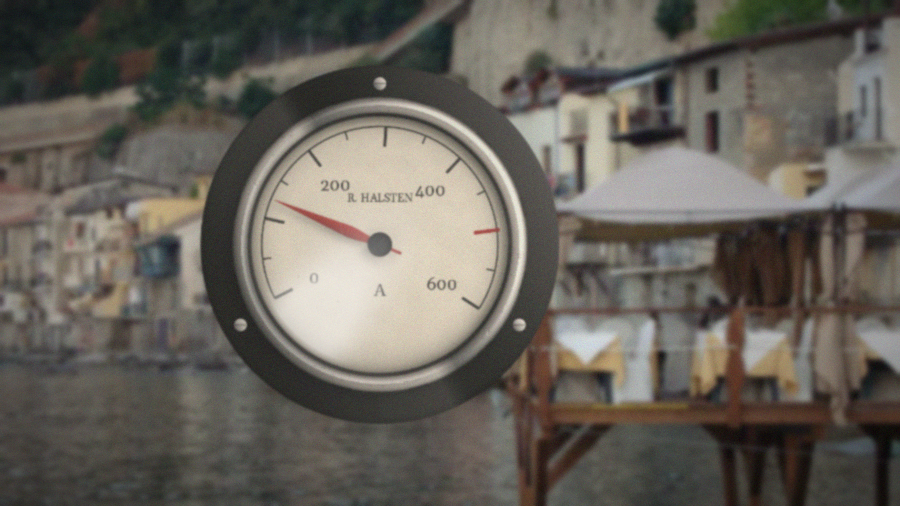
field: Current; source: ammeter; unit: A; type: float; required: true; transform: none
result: 125 A
